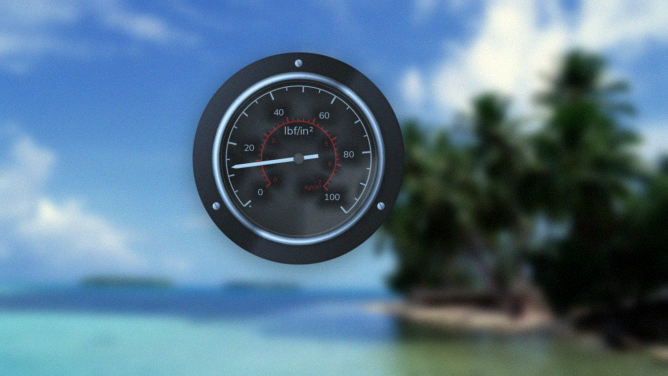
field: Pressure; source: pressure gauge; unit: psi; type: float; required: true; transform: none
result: 12.5 psi
